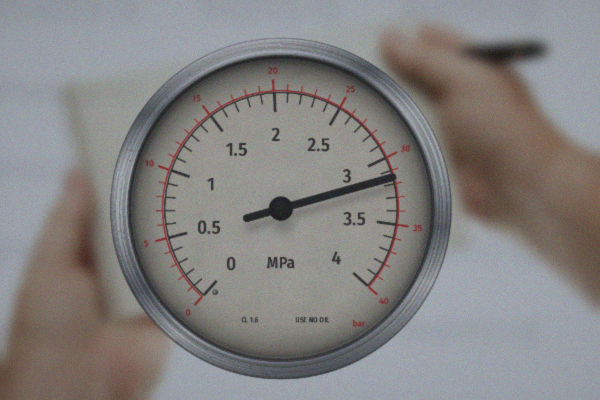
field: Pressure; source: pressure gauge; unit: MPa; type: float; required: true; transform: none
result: 3.15 MPa
